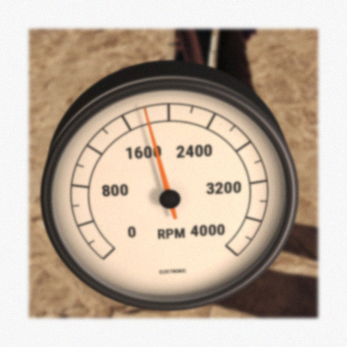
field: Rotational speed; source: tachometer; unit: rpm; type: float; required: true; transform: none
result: 1800 rpm
